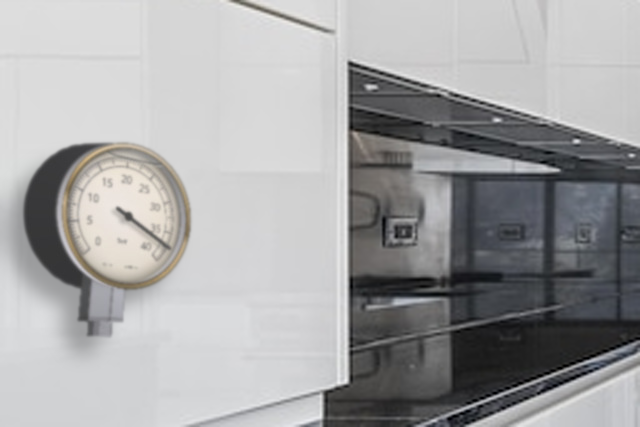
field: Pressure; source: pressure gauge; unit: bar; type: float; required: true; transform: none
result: 37.5 bar
